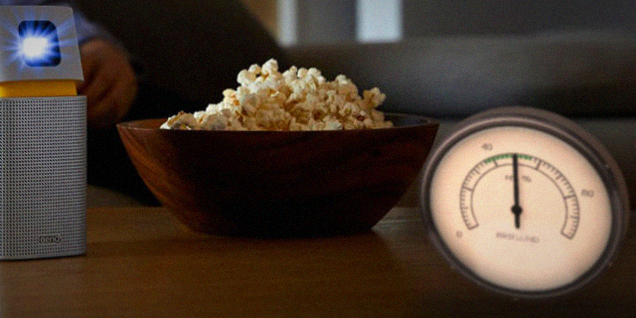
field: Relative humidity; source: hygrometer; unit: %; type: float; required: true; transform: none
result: 50 %
